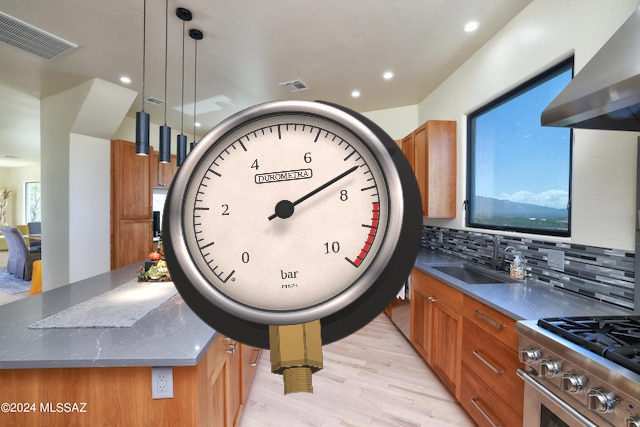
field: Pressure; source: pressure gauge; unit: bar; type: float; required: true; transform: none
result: 7.4 bar
